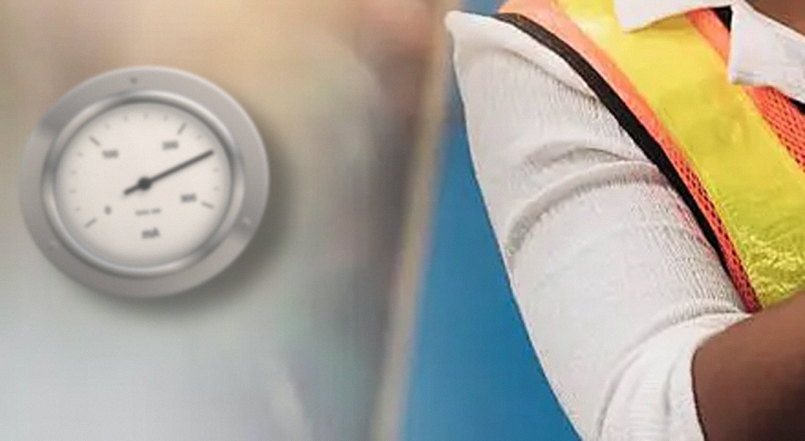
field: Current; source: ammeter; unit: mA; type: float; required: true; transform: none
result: 240 mA
